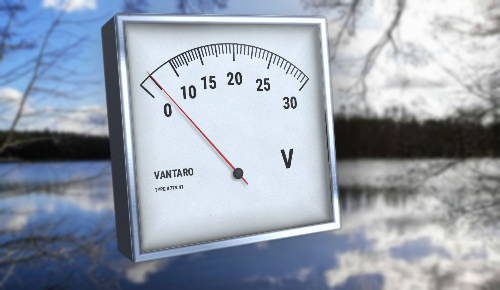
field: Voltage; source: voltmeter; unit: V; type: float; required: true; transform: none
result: 5 V
